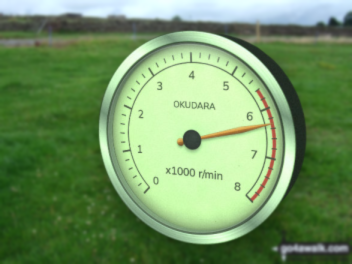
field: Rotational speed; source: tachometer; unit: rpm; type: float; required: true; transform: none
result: 6300 rpm
